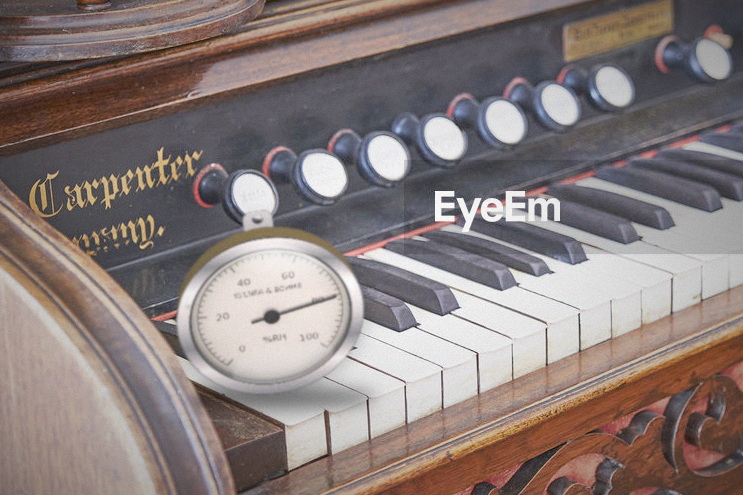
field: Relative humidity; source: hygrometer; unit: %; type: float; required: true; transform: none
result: 80 %
